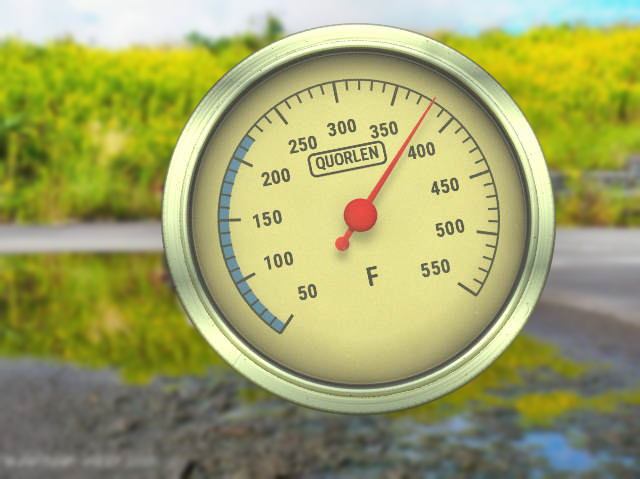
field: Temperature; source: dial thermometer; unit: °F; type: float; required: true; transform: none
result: 380 °F
